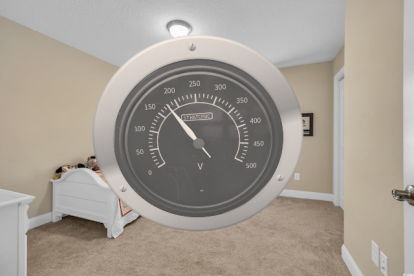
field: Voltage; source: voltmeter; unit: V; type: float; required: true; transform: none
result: 180 V
